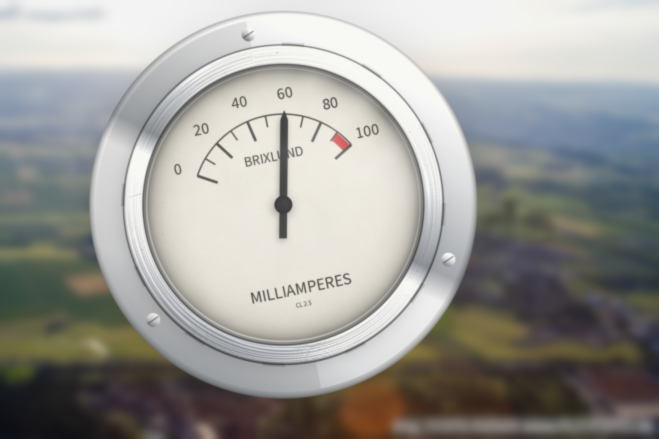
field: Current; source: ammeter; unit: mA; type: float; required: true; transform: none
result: 60 mA
